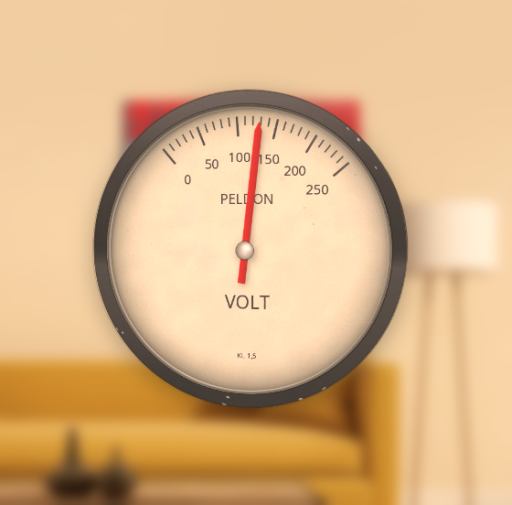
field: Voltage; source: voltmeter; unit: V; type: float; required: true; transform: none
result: 130 V
